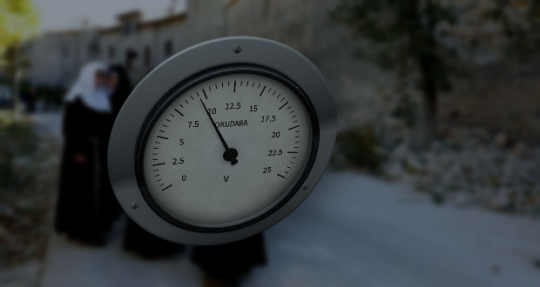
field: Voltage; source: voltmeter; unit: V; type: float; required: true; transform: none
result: 9.5 V
